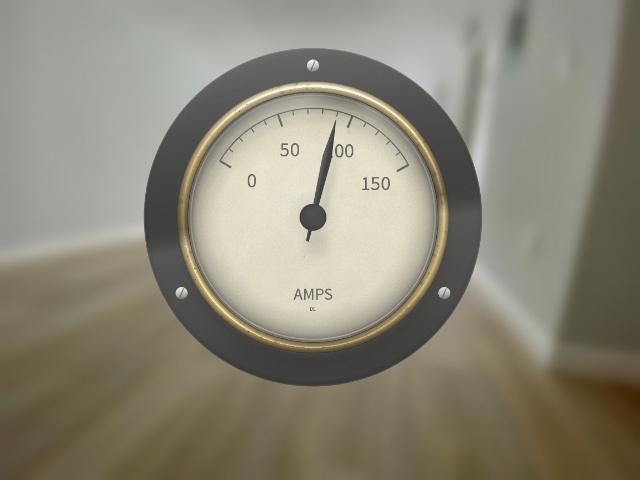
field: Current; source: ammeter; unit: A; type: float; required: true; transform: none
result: 90 A
